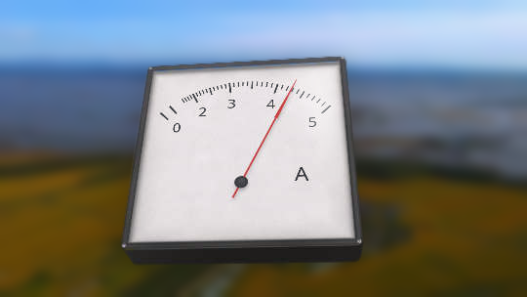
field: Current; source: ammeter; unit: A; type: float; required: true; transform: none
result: 4.3 A
